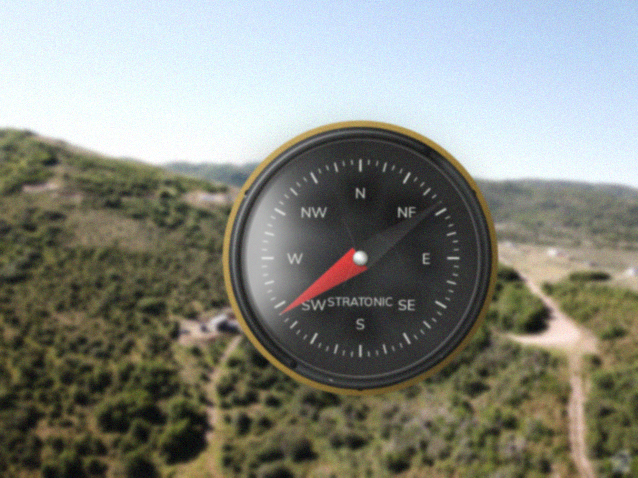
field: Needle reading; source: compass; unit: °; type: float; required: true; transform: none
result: 235 °
